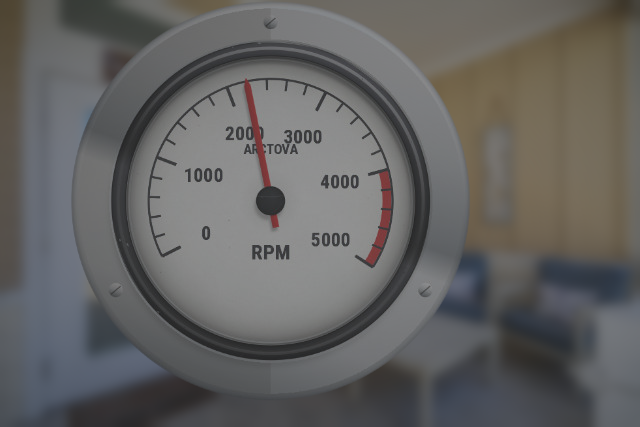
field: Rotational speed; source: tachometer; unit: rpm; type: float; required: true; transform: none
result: 2200 rpm
